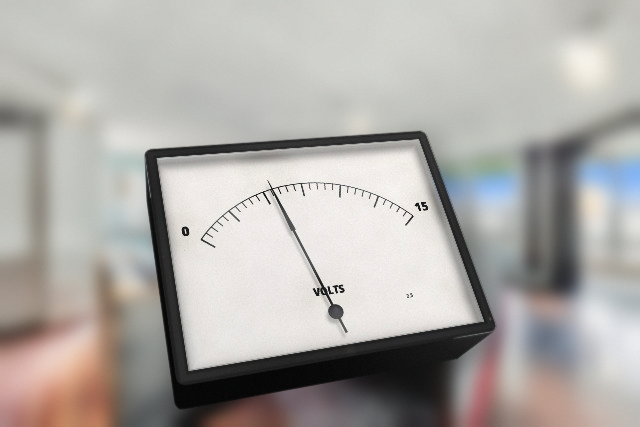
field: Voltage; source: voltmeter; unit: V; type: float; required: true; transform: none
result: 5.5 V
